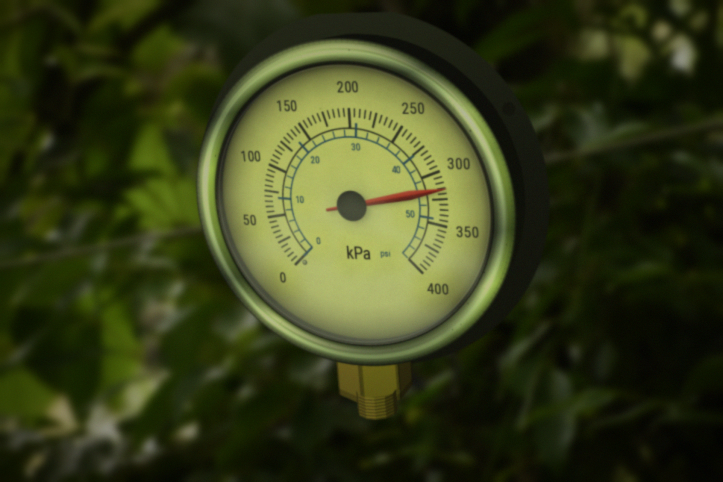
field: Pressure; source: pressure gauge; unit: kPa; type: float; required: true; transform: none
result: 315 kPa
